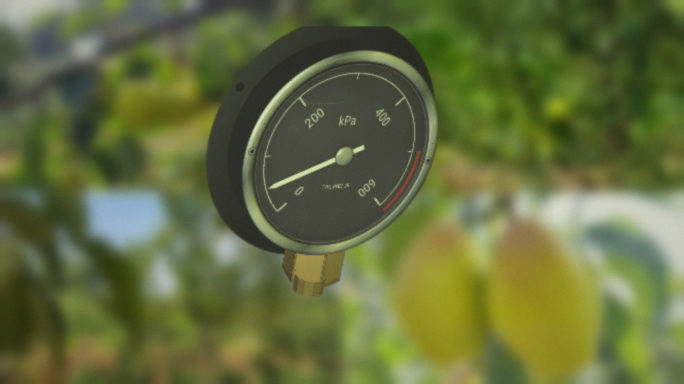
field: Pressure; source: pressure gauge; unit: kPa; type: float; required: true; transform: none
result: 50 kPa
